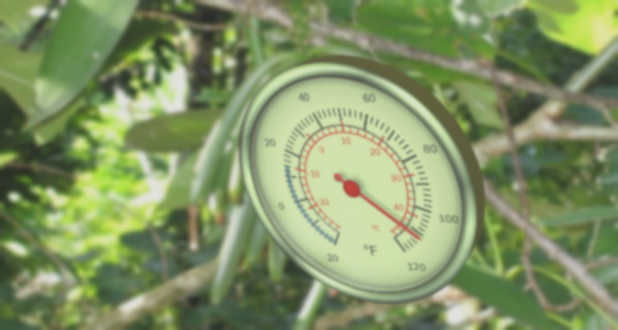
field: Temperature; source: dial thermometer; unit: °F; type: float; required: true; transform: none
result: 110 °F
